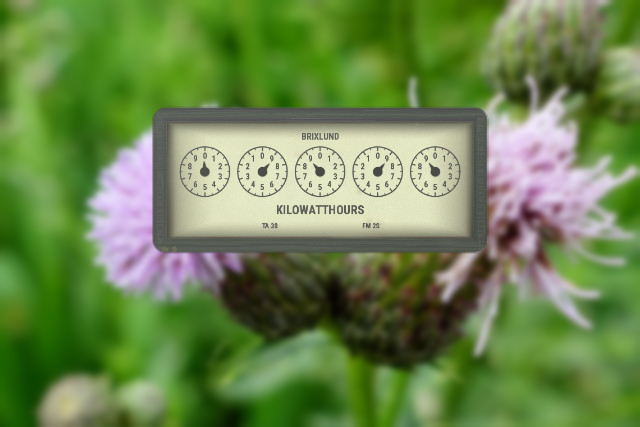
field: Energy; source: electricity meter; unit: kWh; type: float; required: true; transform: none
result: 98889 kWh
